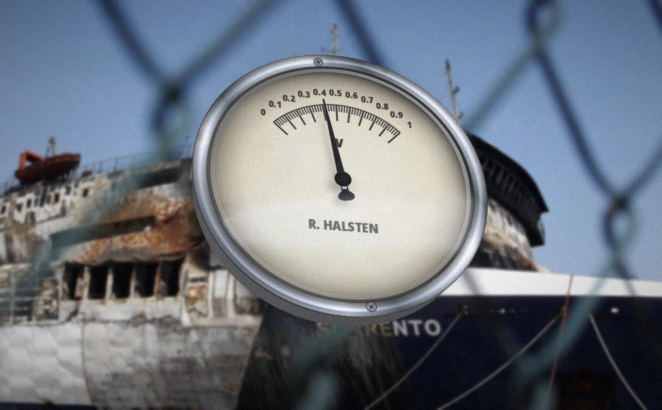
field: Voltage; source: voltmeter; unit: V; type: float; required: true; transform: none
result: 0.4 V
